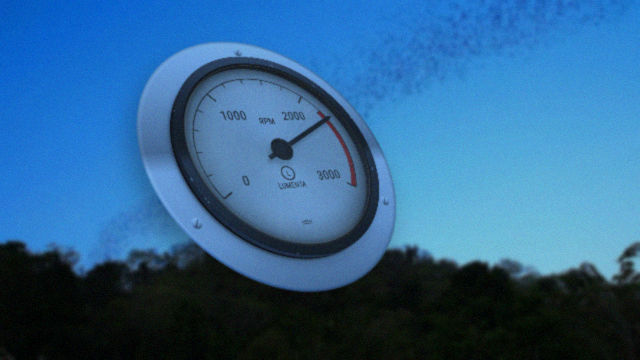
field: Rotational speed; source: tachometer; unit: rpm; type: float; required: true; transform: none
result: 2300 rpm
